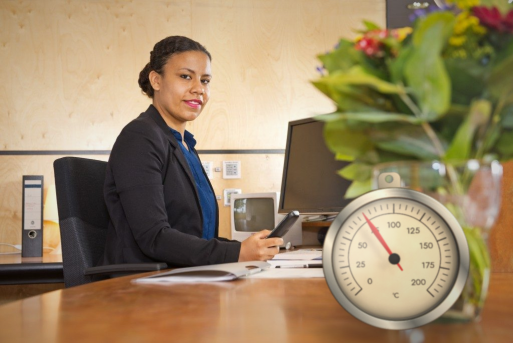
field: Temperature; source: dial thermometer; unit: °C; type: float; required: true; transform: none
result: 75 °C
